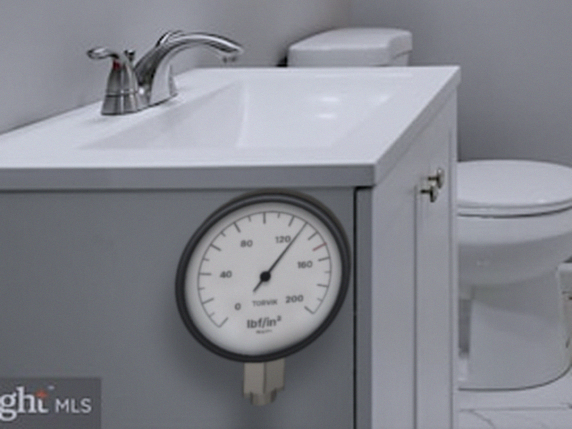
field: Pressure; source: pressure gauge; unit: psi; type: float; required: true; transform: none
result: 130 psi
